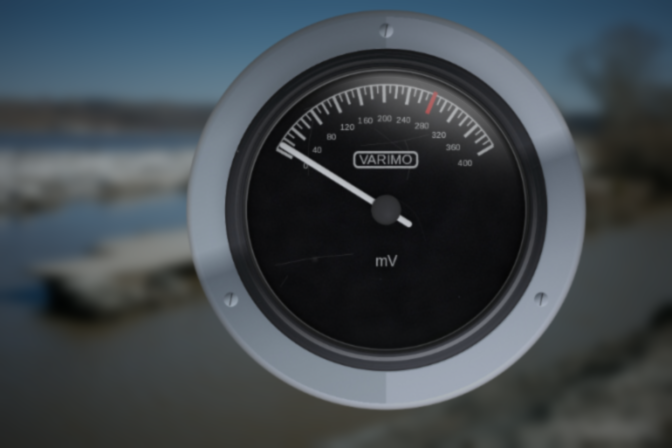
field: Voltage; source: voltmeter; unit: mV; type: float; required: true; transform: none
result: 10 mV
